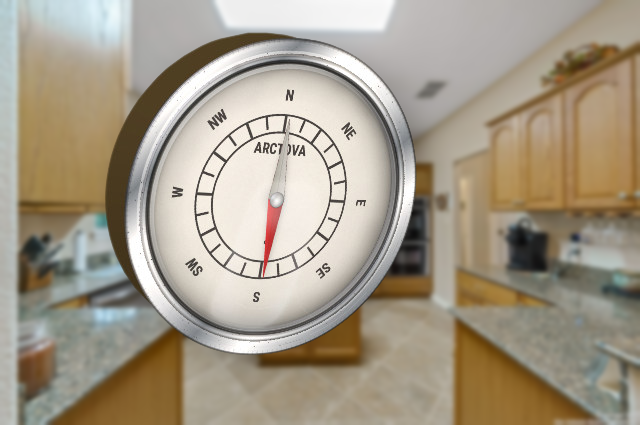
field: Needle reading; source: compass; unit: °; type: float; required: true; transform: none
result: 180 °
